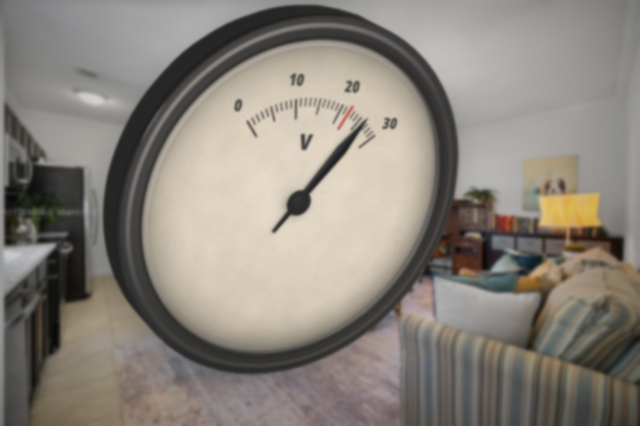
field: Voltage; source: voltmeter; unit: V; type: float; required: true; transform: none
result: 25 V
